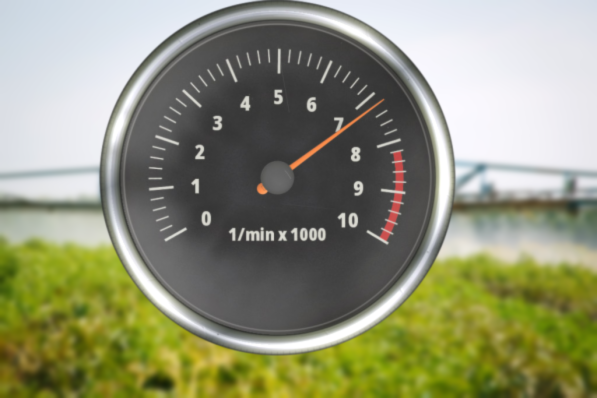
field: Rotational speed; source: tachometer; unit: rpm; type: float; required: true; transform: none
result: 7200 rpm
